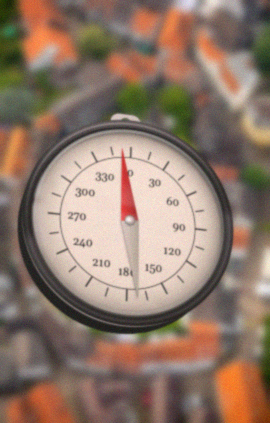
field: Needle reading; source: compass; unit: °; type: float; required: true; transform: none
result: 352.5 °
